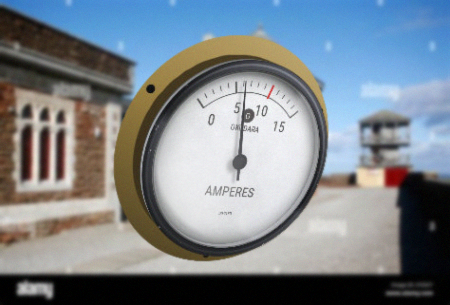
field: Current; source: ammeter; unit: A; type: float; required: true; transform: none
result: 6 A
